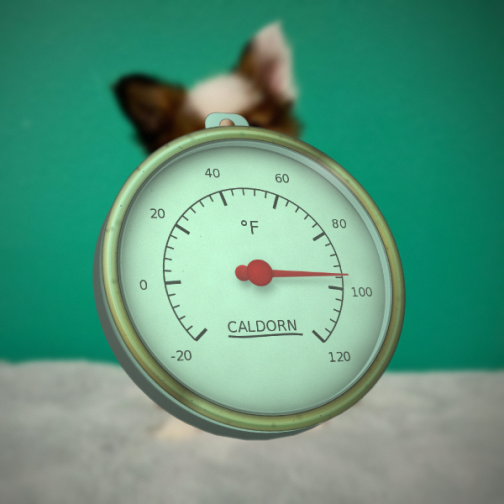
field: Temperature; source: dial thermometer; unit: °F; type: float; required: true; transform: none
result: 96 °F
